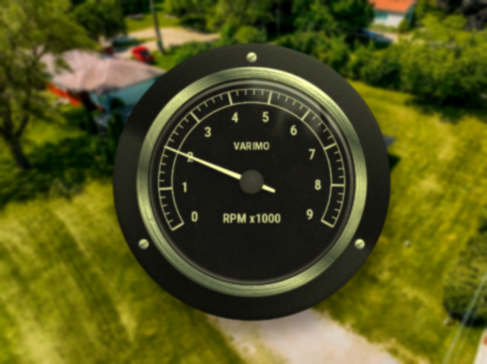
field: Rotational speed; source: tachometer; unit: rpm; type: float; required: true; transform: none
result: 2000 rpm
